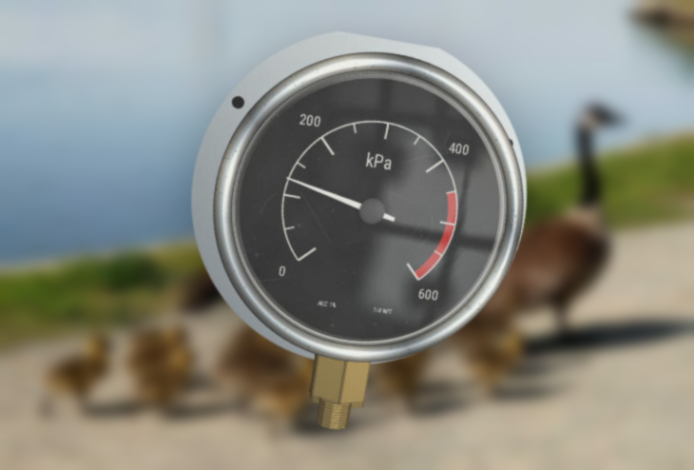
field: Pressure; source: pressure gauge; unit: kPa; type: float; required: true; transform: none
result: 125 kPa
